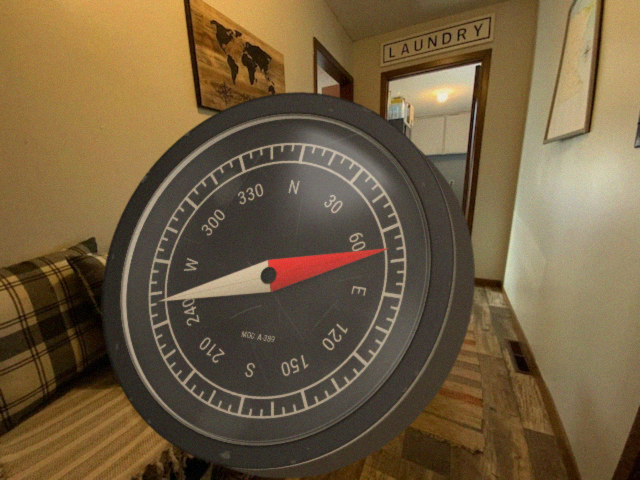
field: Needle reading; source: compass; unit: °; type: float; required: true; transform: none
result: 70 °
